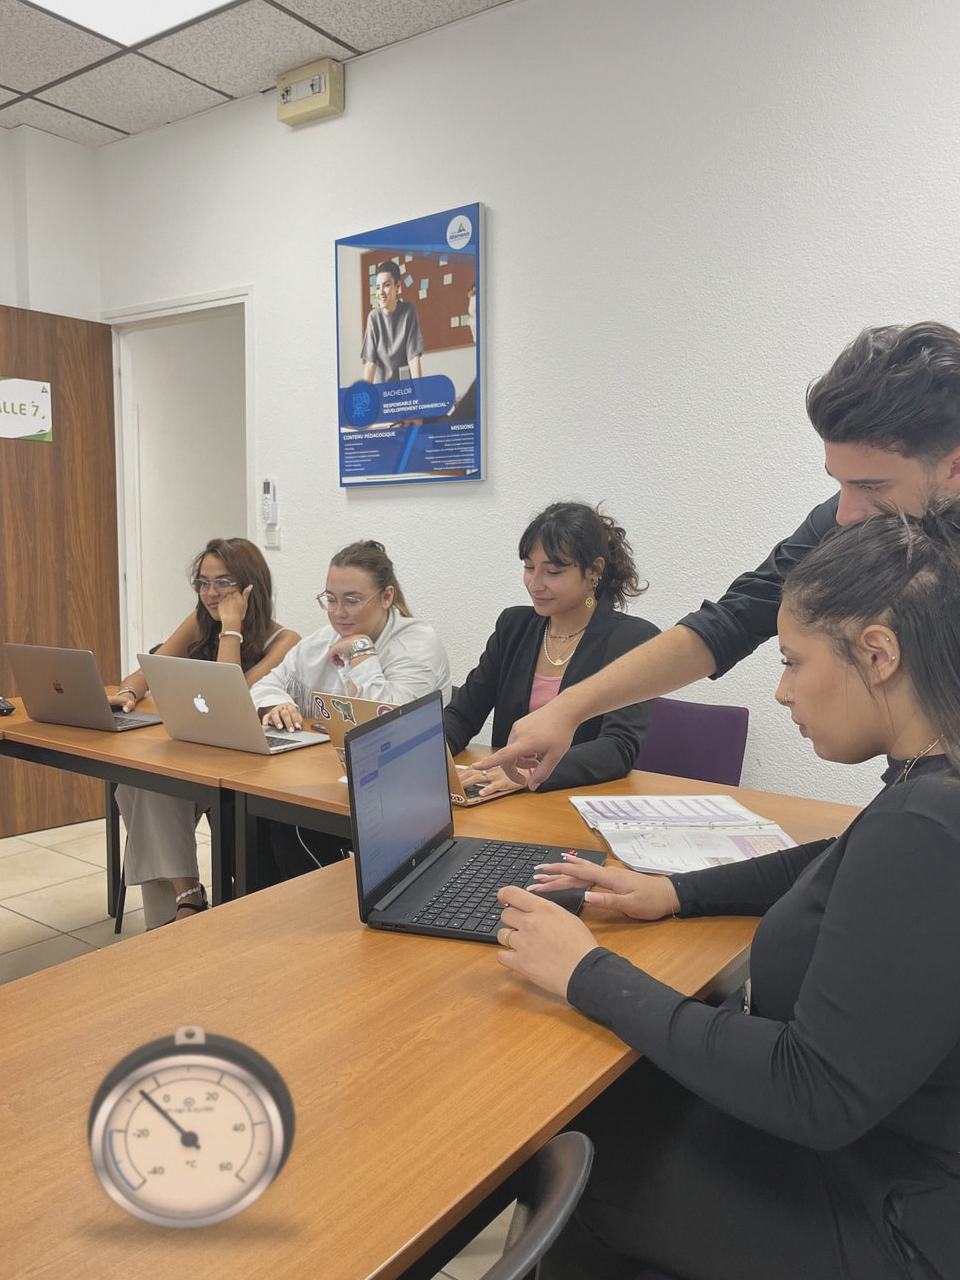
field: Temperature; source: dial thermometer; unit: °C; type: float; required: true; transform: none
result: -5 °C
